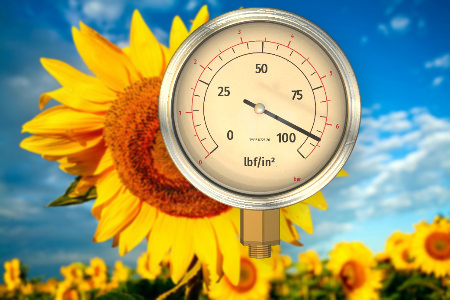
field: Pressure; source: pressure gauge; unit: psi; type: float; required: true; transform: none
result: 92.5 psi
